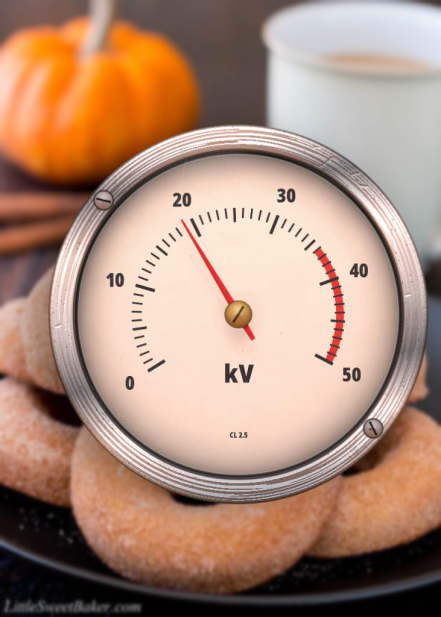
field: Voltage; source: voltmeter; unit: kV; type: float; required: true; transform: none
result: 19 kV
